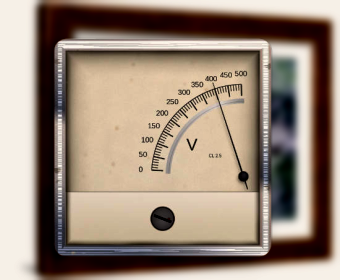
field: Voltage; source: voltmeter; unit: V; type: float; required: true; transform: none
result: 400 V
